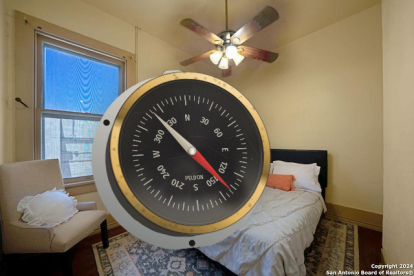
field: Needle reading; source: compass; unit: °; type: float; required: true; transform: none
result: 140 °
